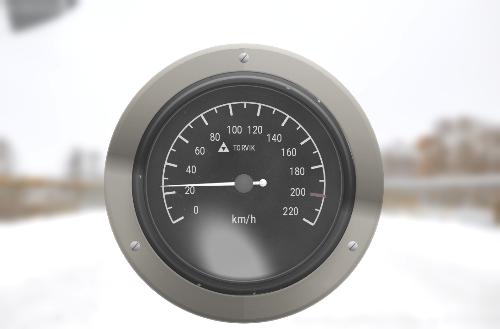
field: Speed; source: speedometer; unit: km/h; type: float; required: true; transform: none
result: 25 km/h
